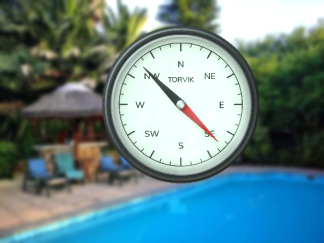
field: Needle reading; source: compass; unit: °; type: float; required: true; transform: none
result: 135 °
